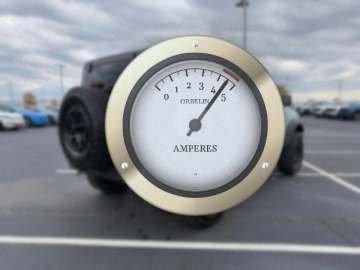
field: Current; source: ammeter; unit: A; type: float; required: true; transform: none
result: 4.5 A
